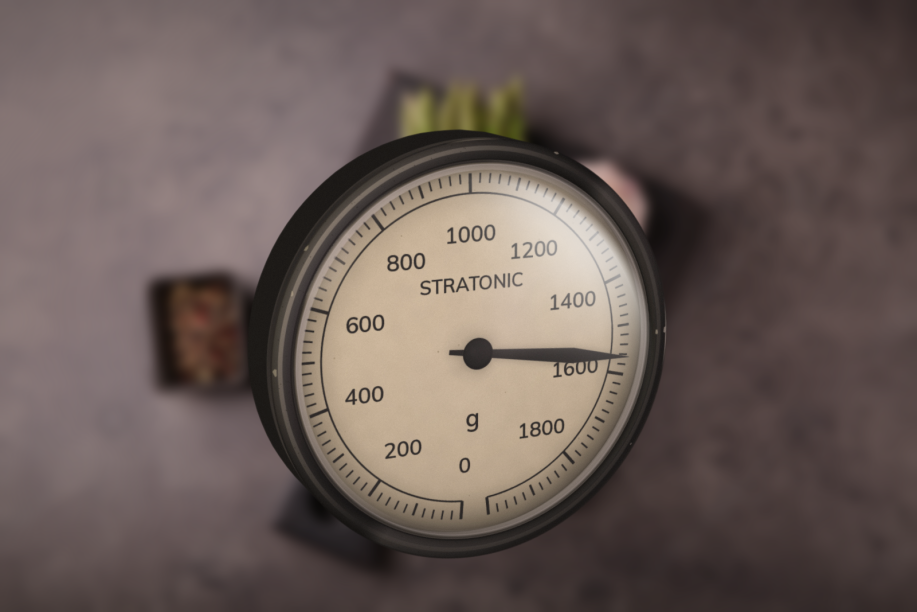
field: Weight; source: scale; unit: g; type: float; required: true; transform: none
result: 1560 g
